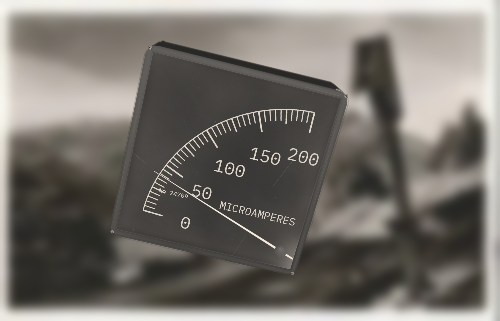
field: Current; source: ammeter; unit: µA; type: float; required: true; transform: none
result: 40 µA
